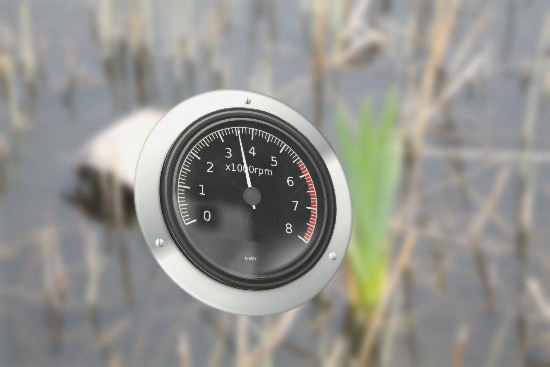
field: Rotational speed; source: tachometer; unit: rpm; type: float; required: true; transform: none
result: 3500 rpm
